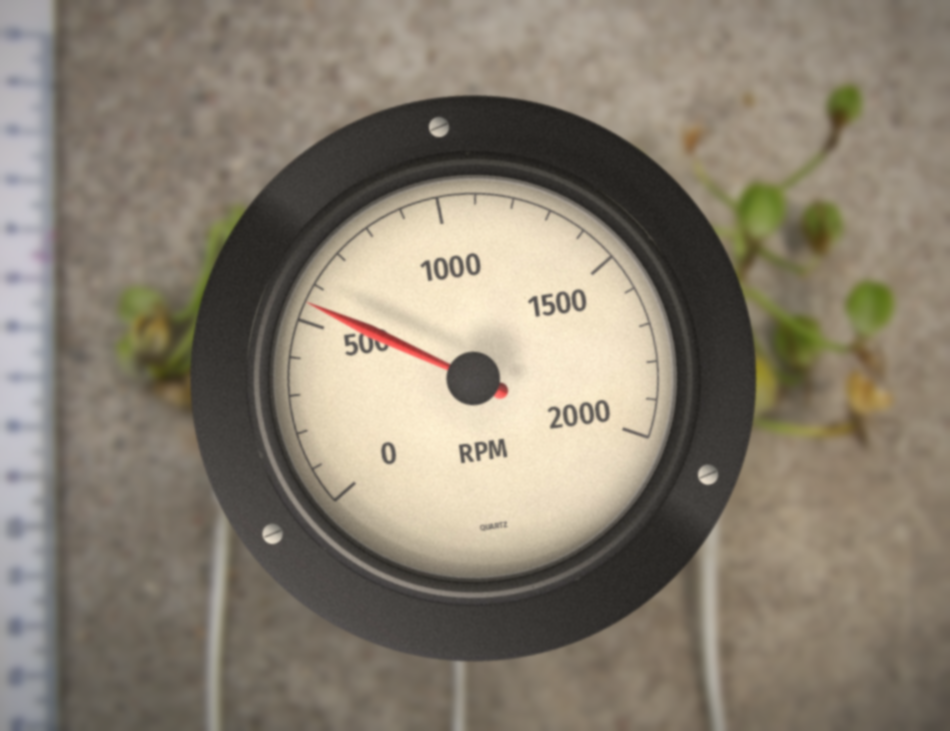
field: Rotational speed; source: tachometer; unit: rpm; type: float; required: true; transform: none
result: 550 rpm
